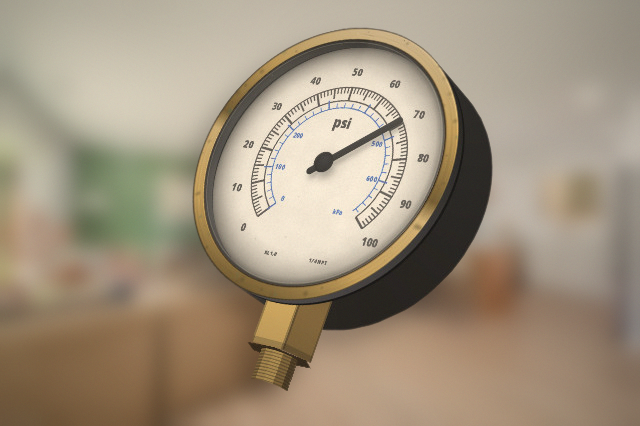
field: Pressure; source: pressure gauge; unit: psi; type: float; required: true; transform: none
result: 70 psi
